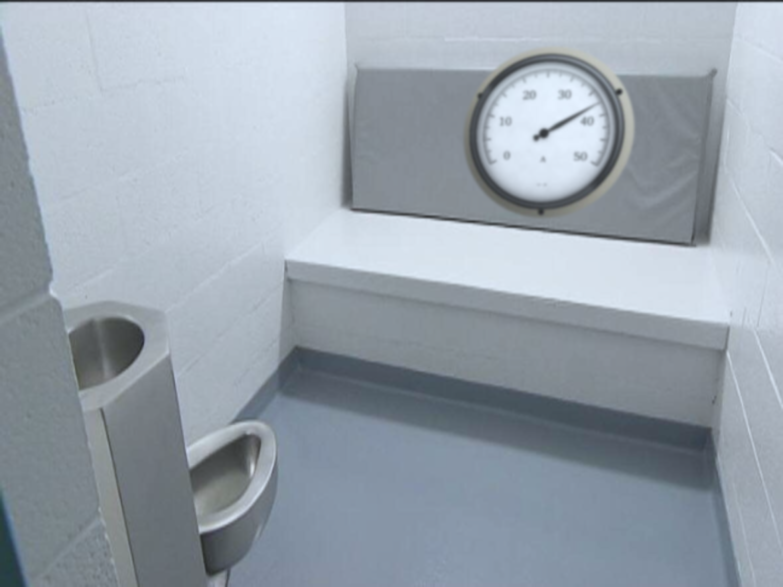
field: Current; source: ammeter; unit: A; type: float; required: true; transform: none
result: 37.5 A
